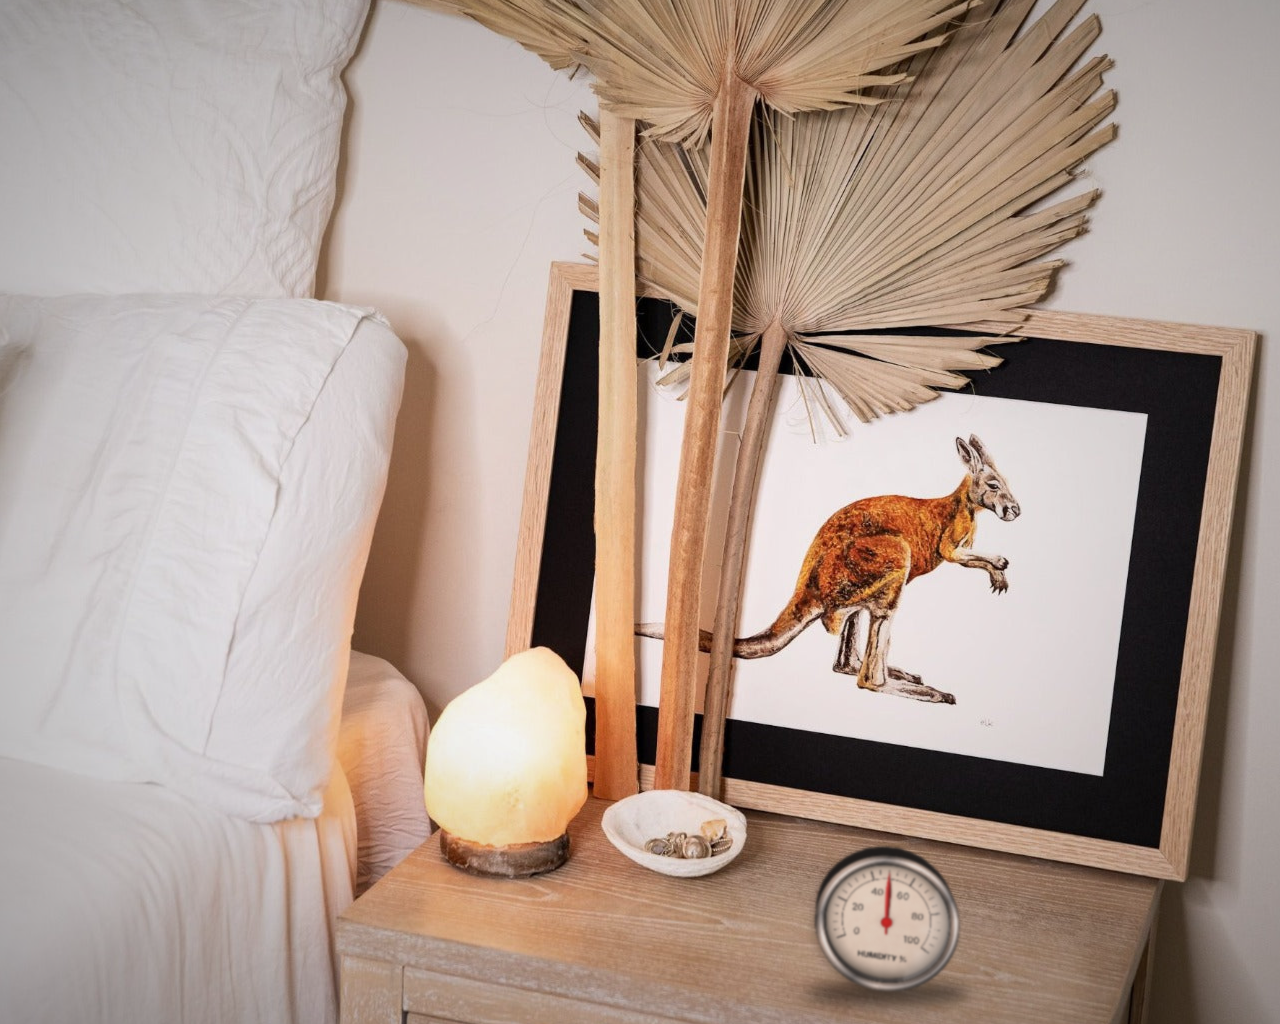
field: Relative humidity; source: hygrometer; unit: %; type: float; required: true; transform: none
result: 48 %
